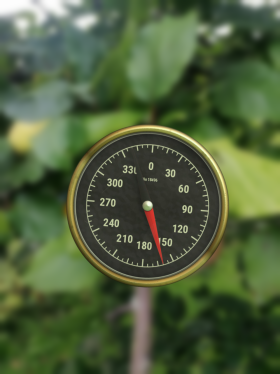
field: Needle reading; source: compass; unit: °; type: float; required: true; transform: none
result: 160 °
